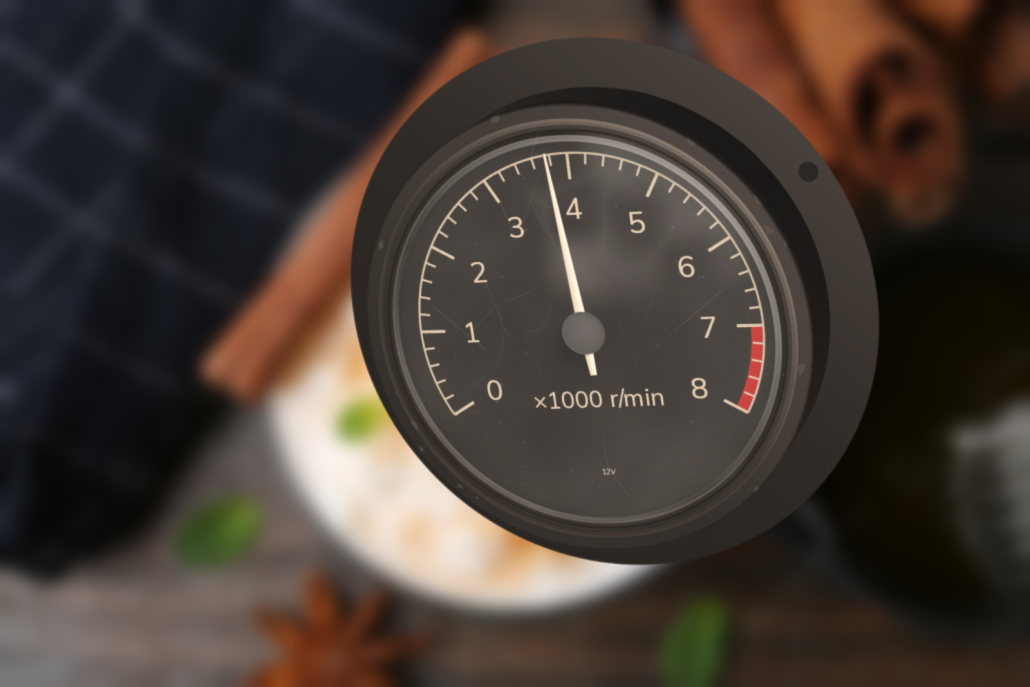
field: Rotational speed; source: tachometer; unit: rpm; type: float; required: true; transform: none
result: 3800 rpm
